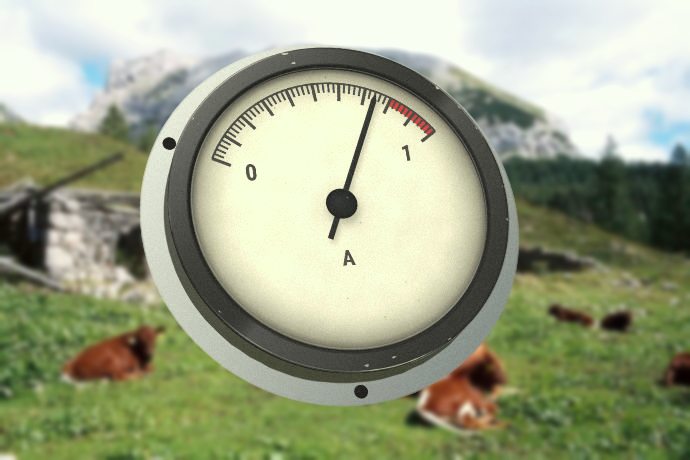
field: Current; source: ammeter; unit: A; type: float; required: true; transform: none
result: 0.74 A
